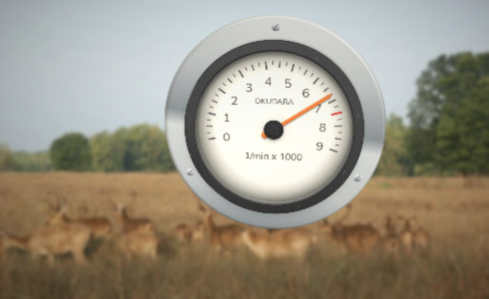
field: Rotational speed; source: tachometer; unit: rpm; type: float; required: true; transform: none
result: 6750 rpm
